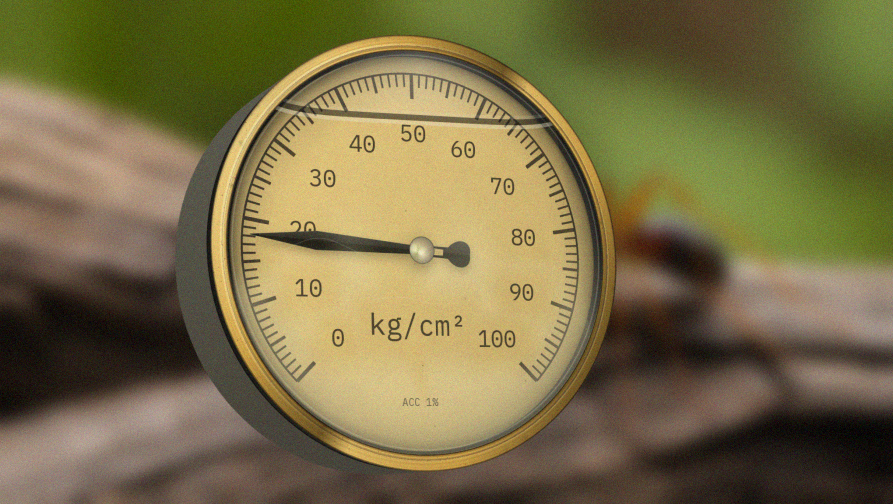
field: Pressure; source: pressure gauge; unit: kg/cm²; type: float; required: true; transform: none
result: 18 kg/cm²
